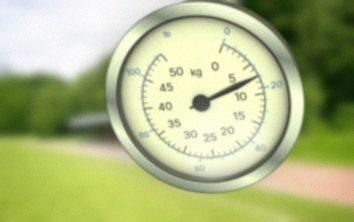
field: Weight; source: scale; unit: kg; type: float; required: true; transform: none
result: 7 kg
